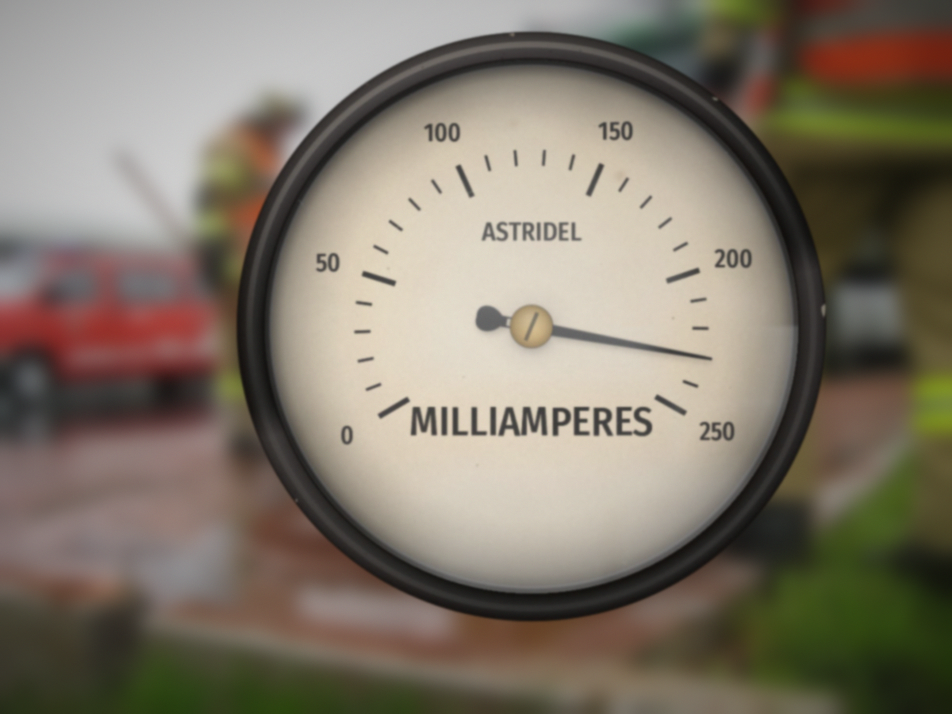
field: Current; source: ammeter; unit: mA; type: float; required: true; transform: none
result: 230 mA
